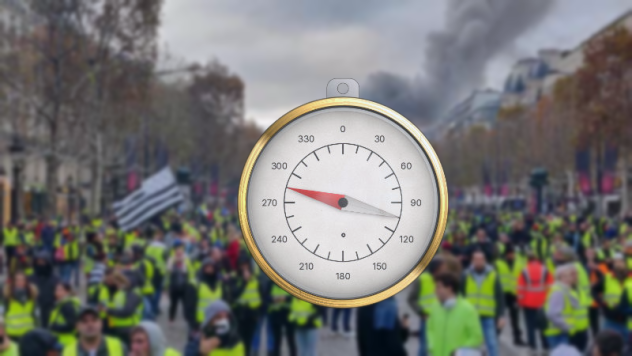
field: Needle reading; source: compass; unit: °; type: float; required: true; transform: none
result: 285 °
